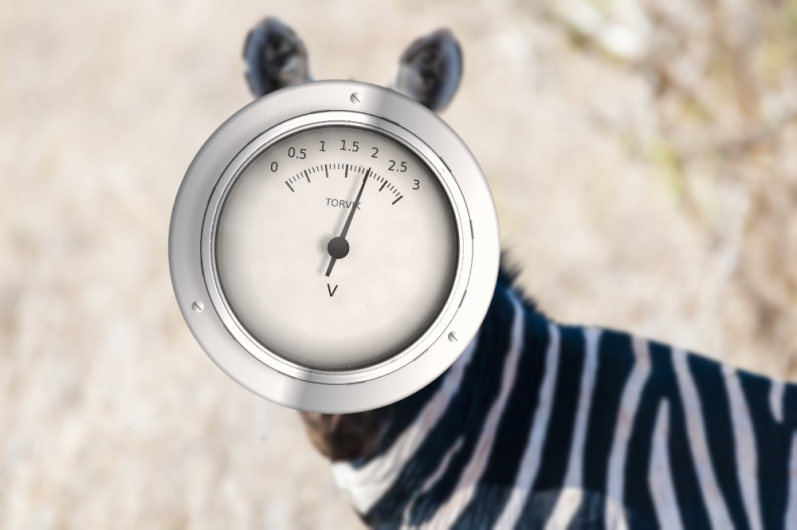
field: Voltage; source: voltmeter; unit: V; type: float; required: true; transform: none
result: 2 V
